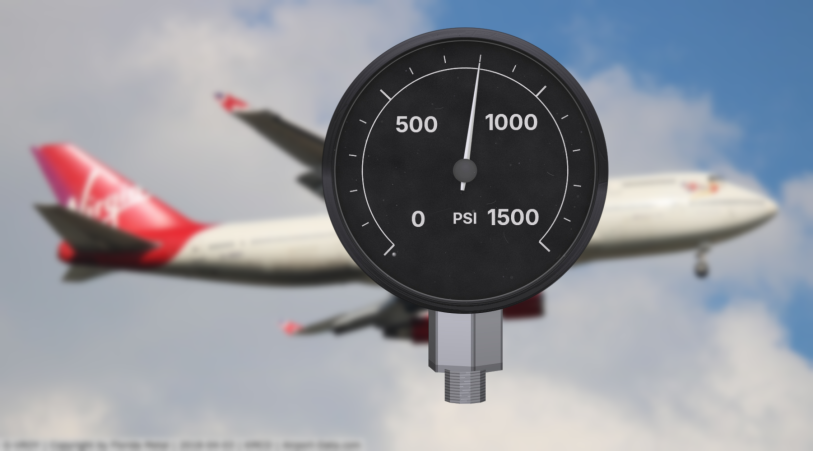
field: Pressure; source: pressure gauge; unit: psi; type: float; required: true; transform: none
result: 800 psi
